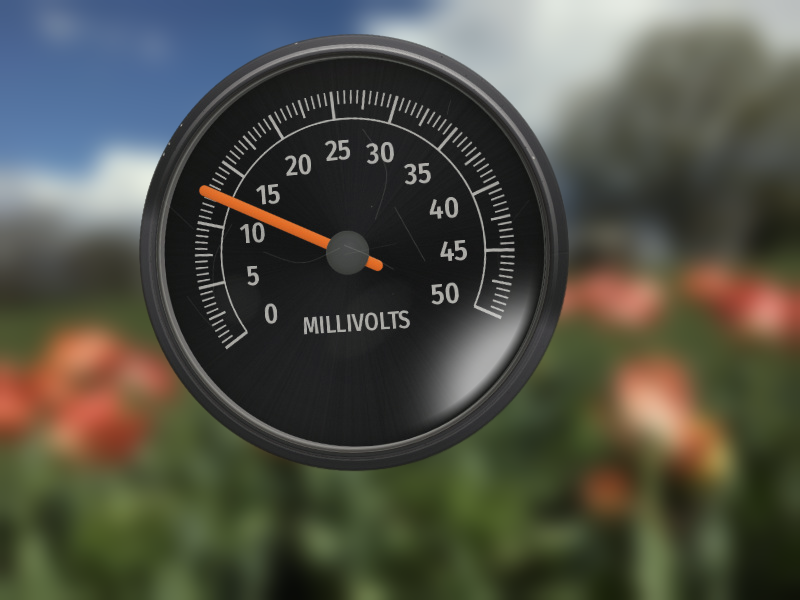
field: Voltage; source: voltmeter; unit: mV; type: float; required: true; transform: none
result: 12.5 mV
